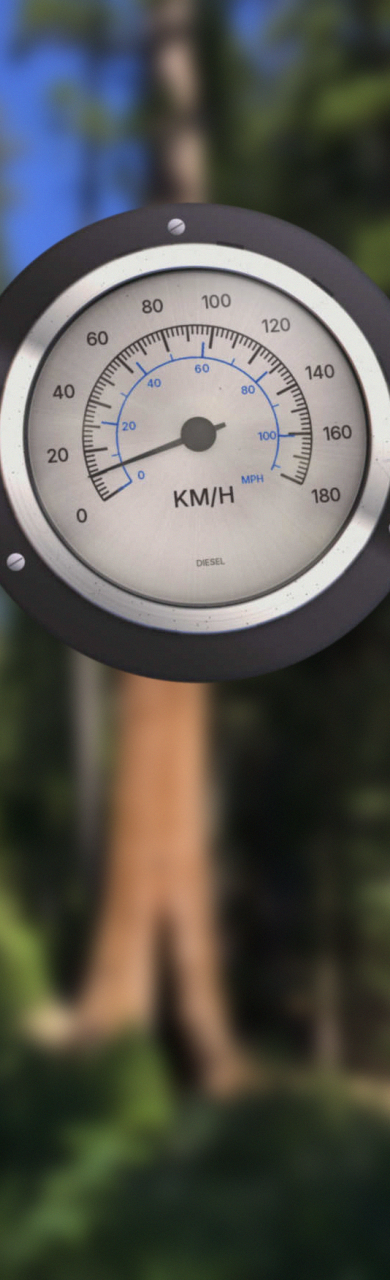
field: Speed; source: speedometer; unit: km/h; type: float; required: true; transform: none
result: 10 km/h
